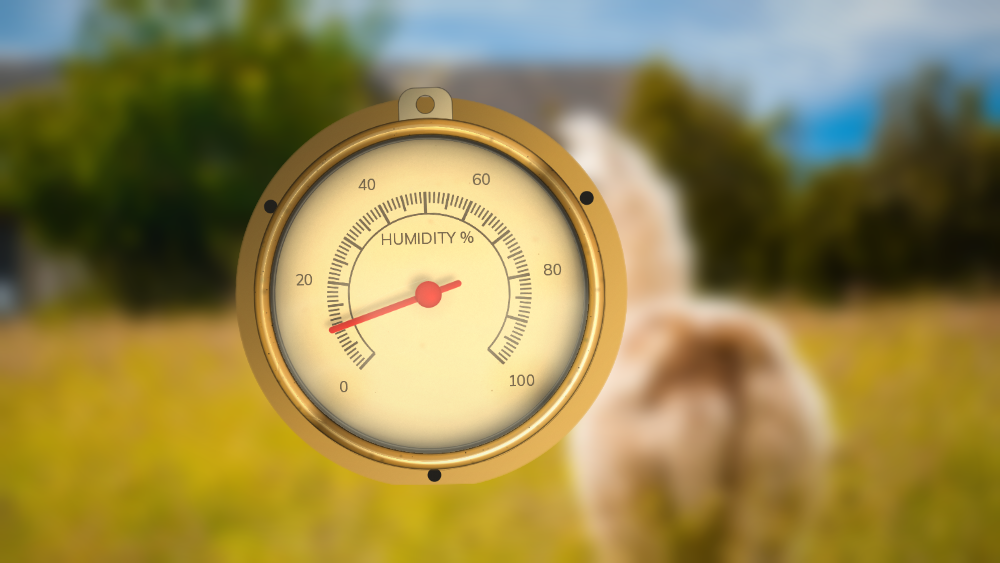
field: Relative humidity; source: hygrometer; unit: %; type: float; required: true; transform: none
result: 10 %
